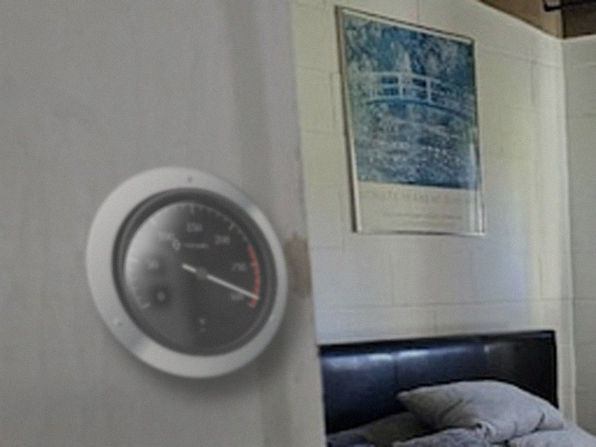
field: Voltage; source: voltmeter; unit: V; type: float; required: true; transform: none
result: 290 V
